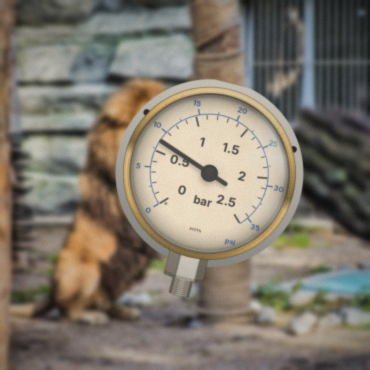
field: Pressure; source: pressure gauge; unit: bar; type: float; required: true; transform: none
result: 0.6 bar
